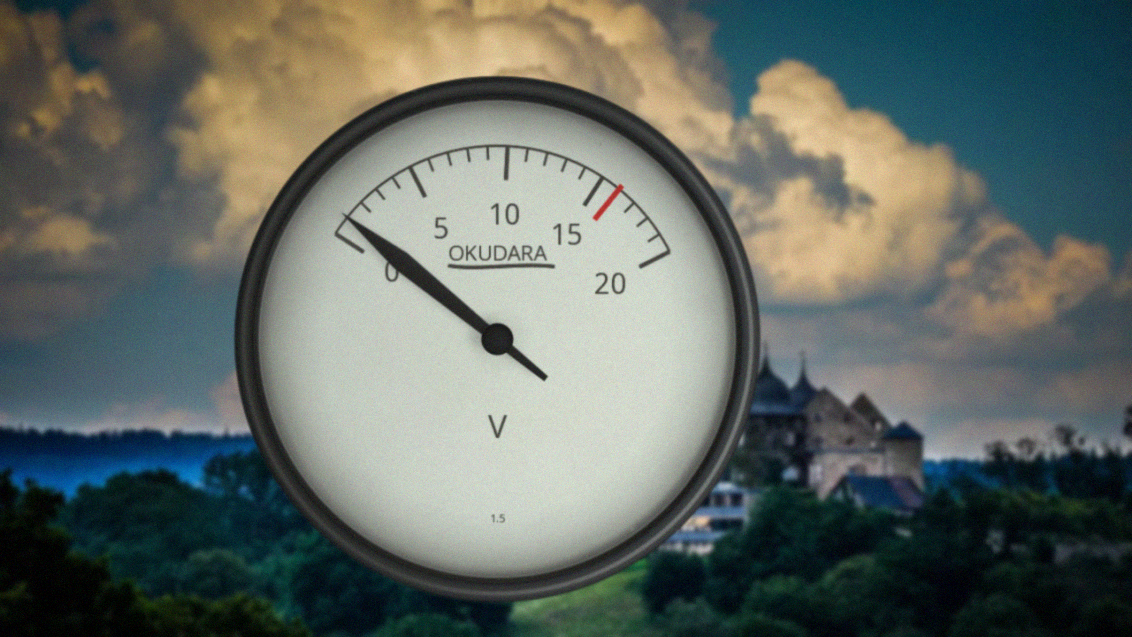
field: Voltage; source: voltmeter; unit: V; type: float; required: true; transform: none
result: 1 V
